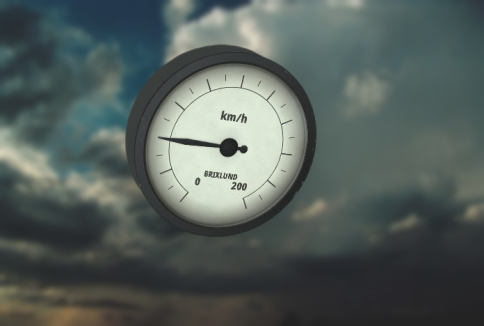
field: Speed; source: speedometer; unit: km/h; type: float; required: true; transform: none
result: 40 km/h
